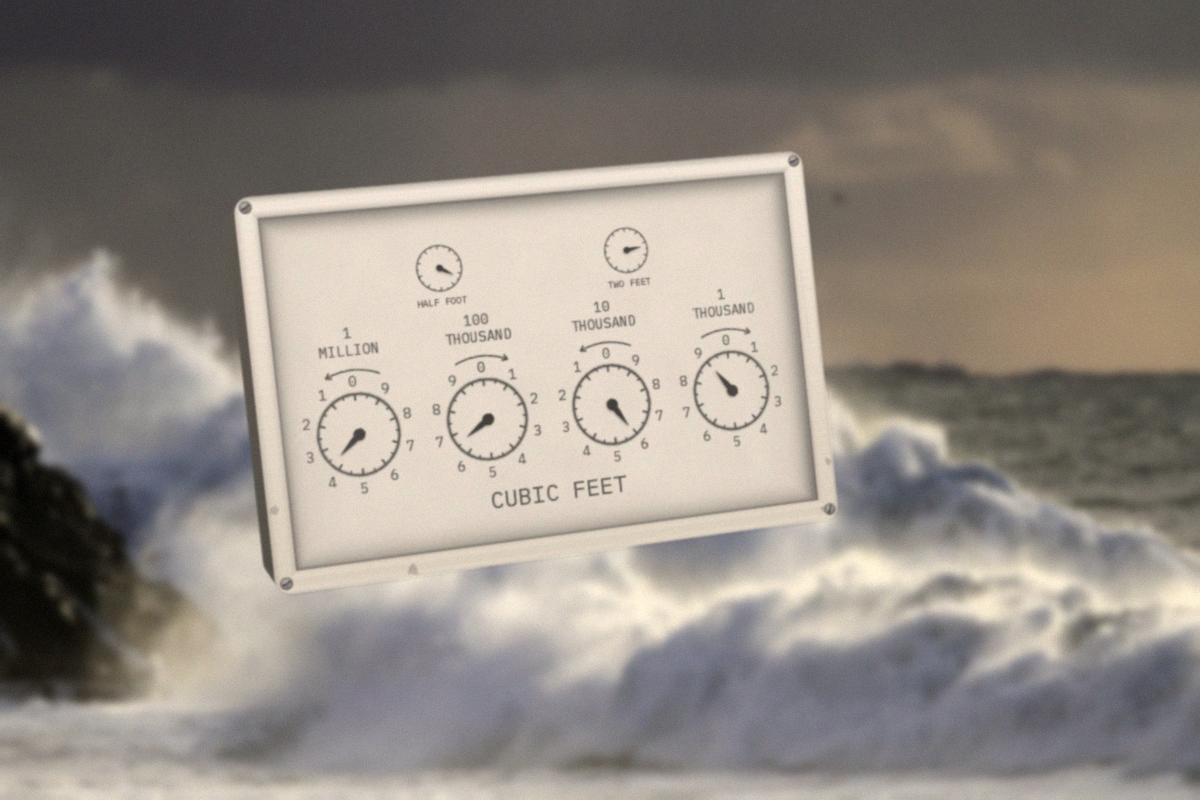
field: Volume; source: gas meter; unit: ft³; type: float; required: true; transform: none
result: 365900 ft³
